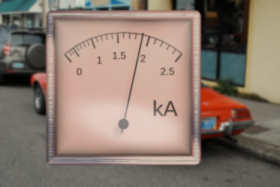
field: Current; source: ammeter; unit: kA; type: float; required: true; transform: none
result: 1.9 kA
